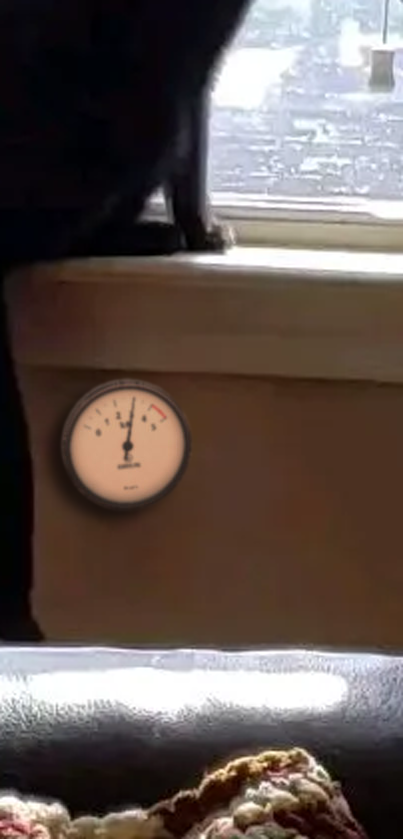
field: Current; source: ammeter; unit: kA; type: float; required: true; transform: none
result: 3 kA
